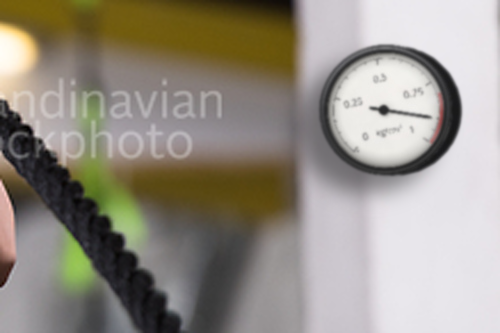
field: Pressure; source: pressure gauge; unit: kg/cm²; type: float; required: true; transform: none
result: 0.9 kg/cm²
